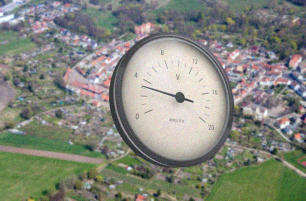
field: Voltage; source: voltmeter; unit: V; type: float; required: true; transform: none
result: 3 V
